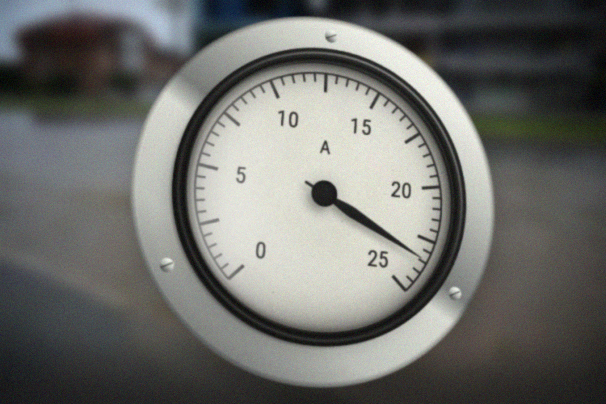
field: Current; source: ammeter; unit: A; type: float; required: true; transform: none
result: 23.5 A
